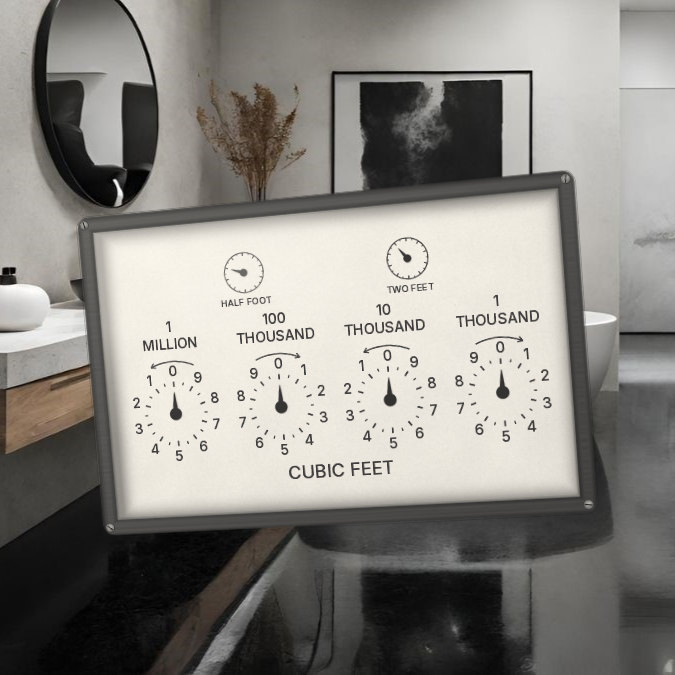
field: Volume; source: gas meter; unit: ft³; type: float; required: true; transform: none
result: 0 ft³
